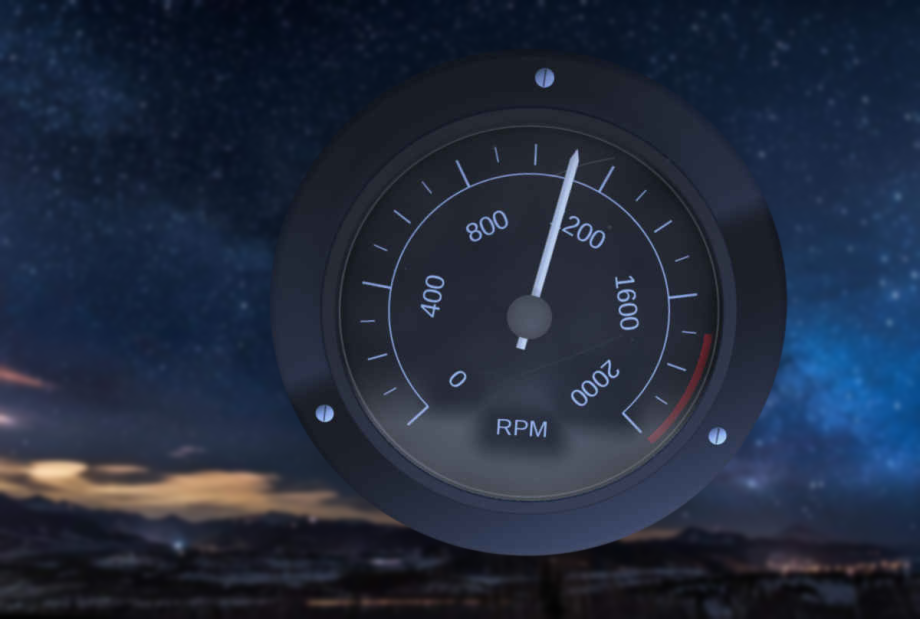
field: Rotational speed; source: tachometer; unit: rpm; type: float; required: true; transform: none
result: 1100 rpm
